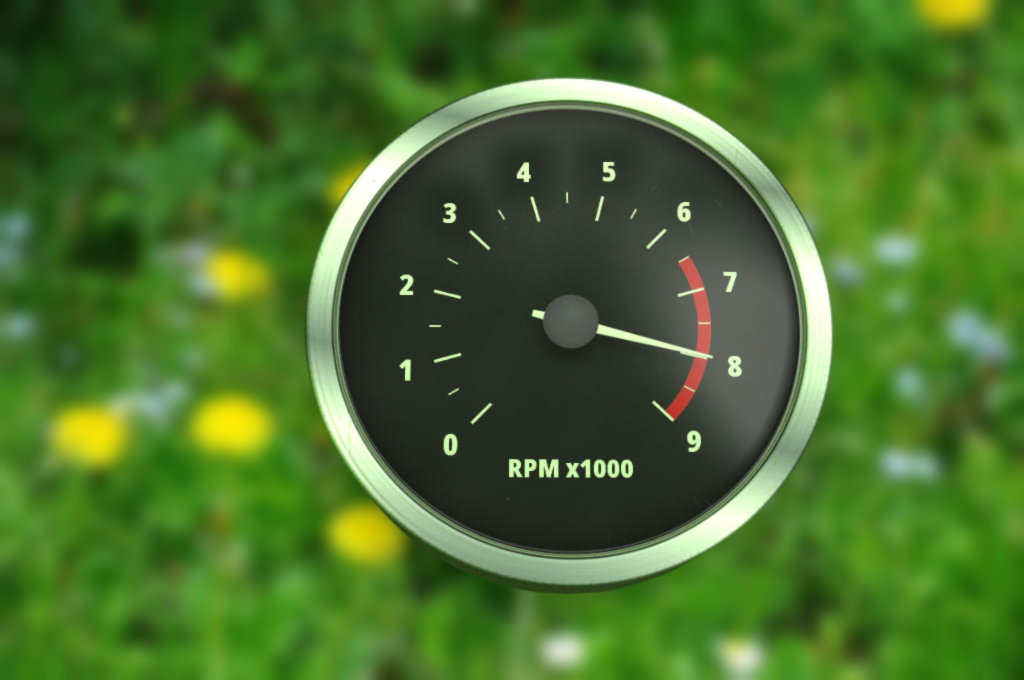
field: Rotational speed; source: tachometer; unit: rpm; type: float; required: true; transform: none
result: 8000 rpm
